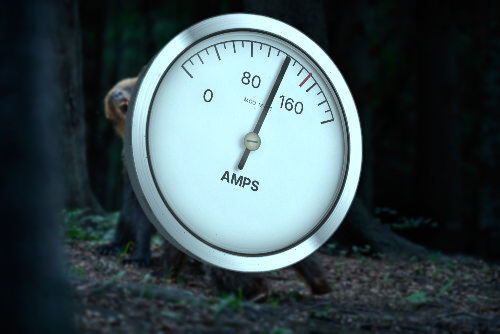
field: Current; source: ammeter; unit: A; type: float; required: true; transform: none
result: 120 A
